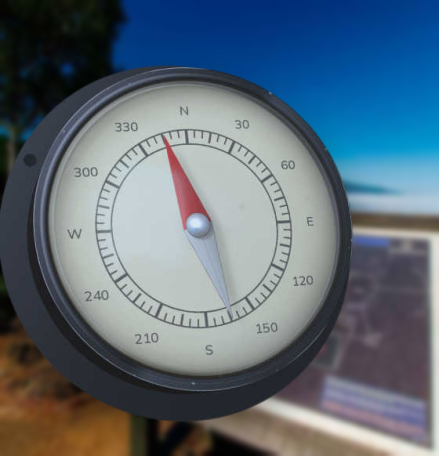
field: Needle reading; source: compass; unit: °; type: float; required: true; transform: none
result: 345 °
